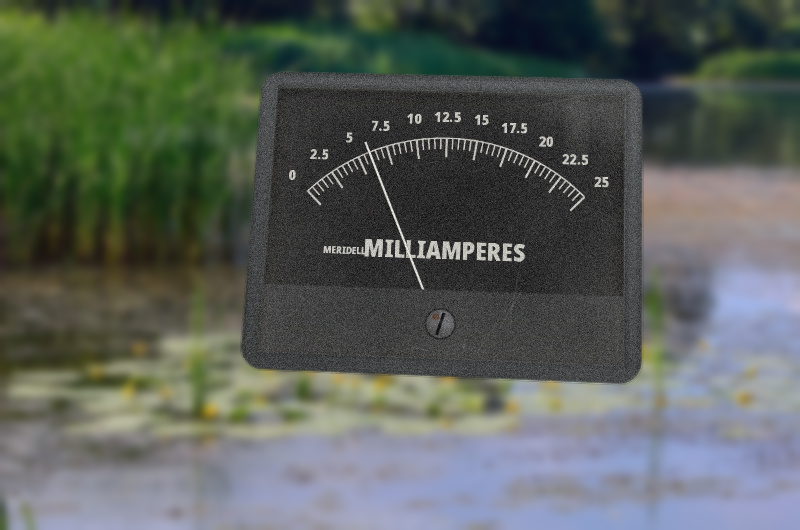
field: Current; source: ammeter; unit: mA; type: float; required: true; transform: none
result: 6 mA
